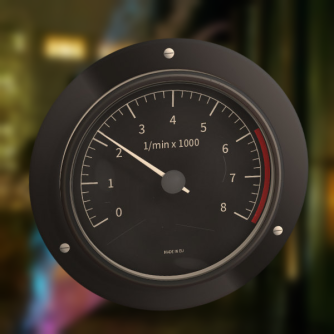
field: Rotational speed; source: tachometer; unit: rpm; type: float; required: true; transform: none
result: 2200 rpm
